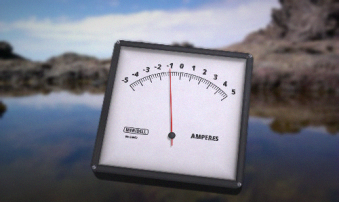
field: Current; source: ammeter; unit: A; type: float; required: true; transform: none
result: -1 A
